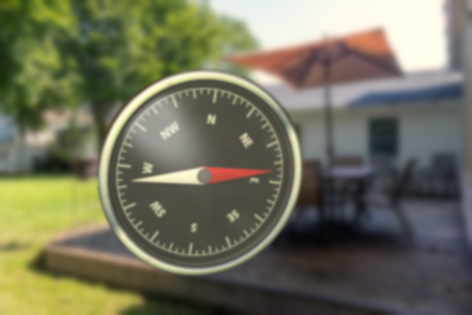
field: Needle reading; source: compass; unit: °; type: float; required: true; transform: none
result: 80 °
